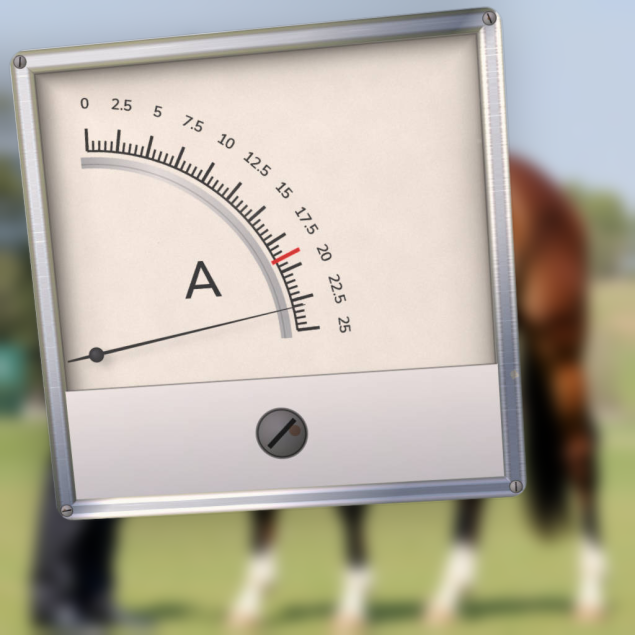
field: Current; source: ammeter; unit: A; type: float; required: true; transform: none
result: 23 A
